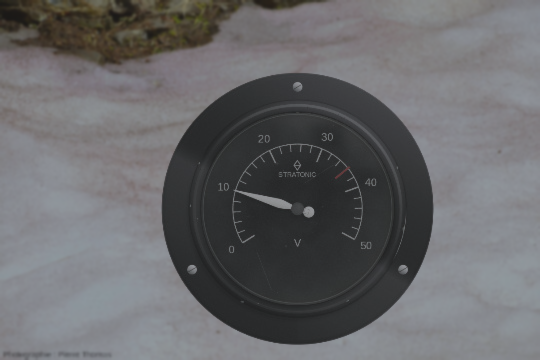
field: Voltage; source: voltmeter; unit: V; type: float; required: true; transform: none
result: 10 V
